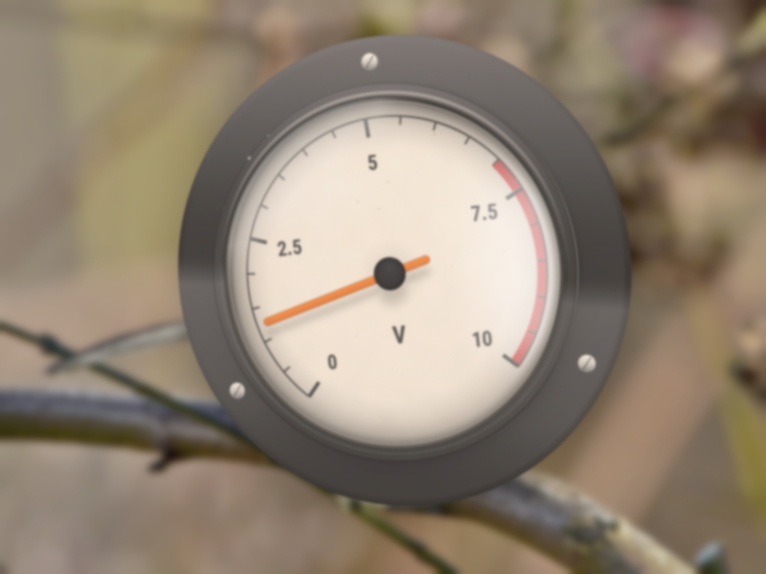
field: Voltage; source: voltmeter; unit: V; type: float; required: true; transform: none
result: 1.25 V
